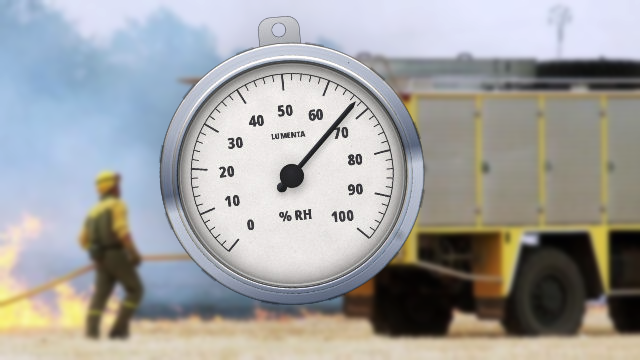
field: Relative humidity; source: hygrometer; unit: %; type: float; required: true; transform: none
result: 67 %
